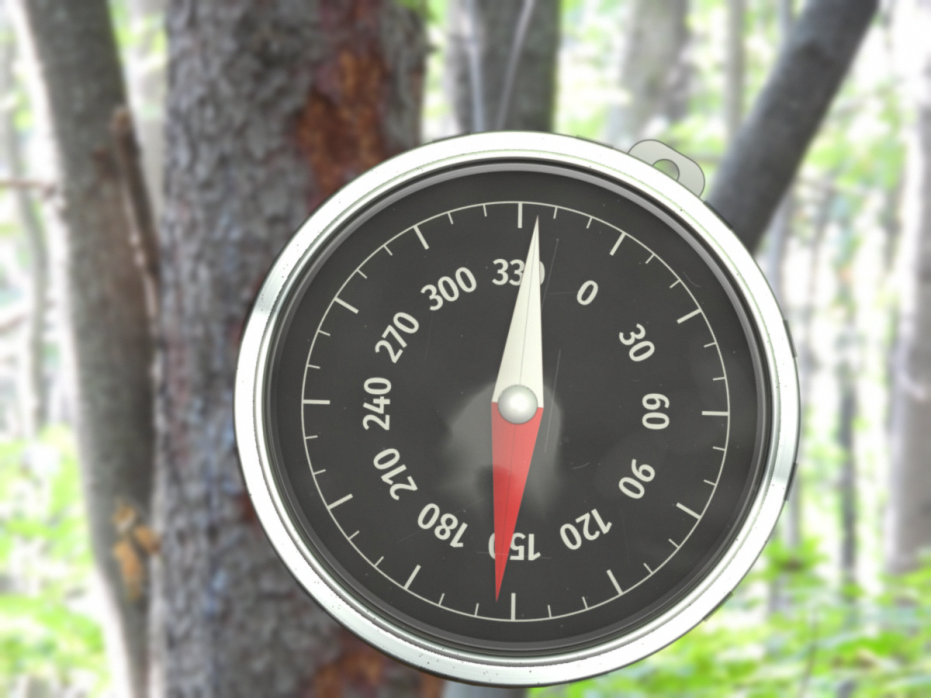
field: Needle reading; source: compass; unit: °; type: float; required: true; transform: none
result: 155 °
